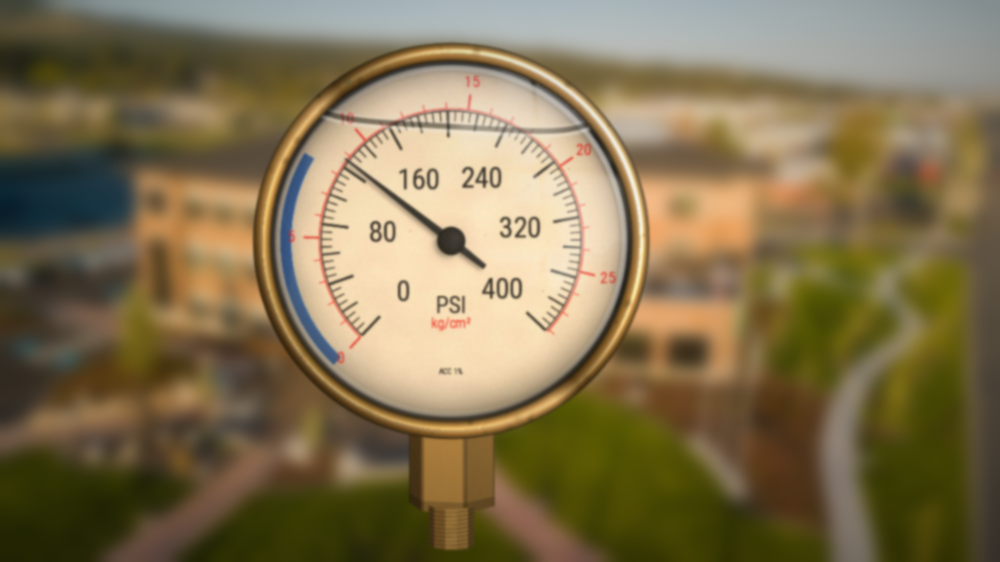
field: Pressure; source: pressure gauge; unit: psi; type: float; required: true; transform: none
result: 125 psi
